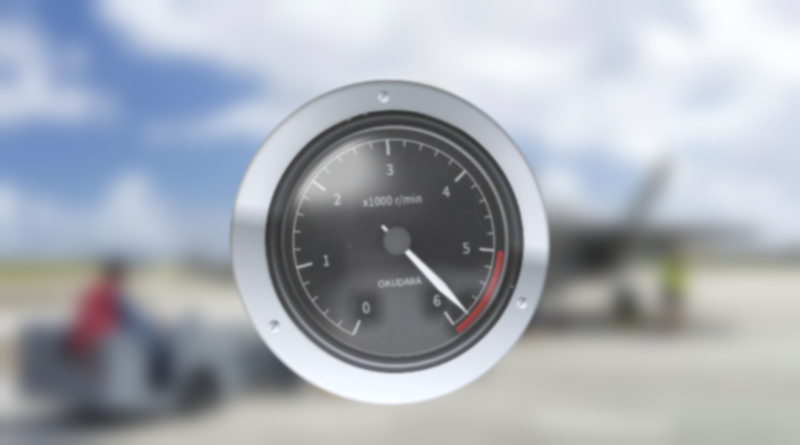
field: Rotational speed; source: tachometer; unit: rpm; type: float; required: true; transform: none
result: 5800 rpm
